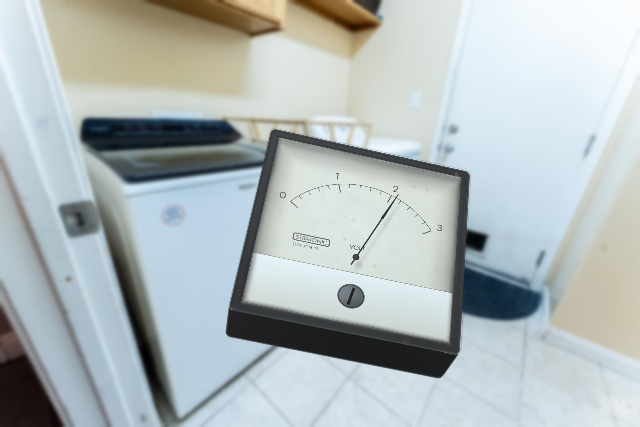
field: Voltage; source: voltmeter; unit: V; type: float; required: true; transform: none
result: 2.1 V
